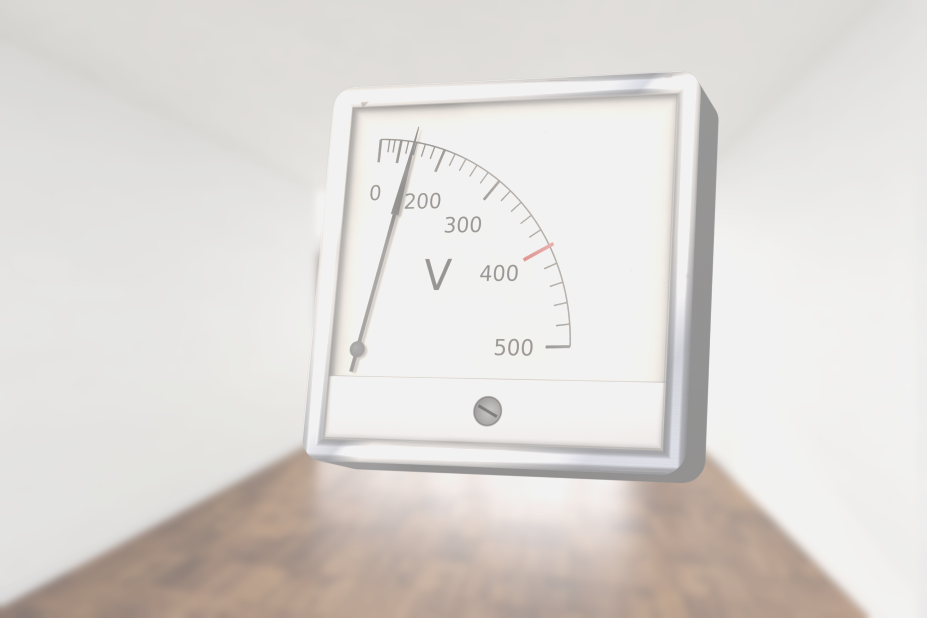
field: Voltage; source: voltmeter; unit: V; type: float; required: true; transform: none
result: 140 V
